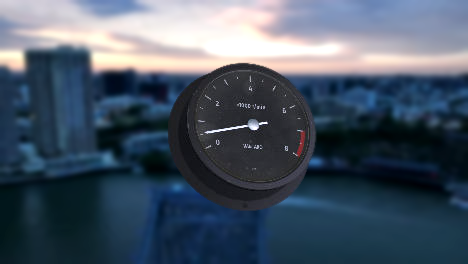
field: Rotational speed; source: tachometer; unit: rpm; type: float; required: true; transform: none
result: 500 rpm
